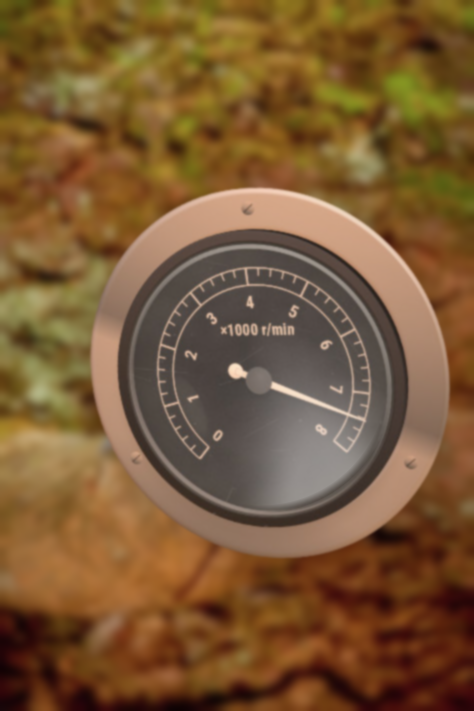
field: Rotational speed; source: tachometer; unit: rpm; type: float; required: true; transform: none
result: 7400 rpm
